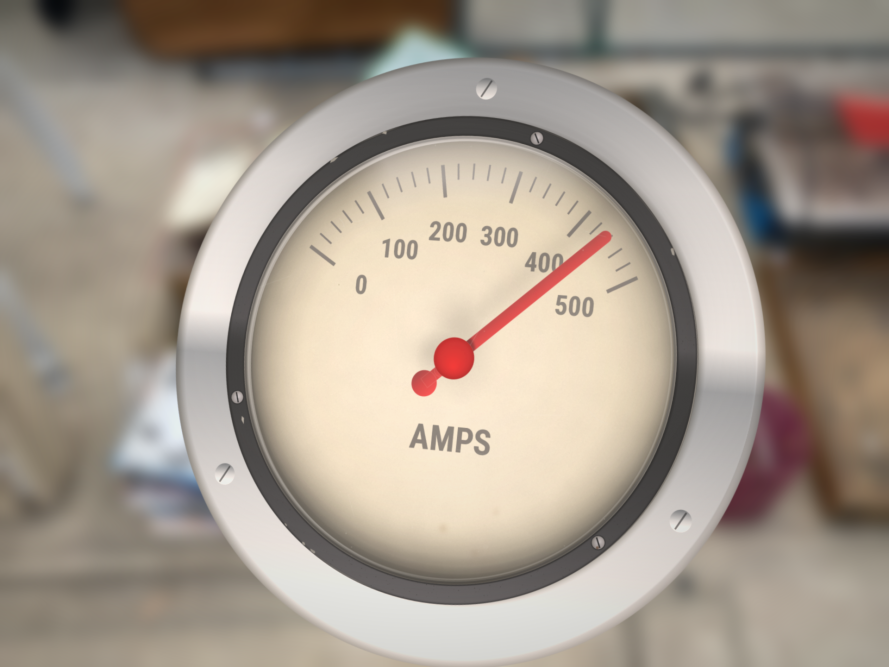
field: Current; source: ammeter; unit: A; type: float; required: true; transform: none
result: 440 A
